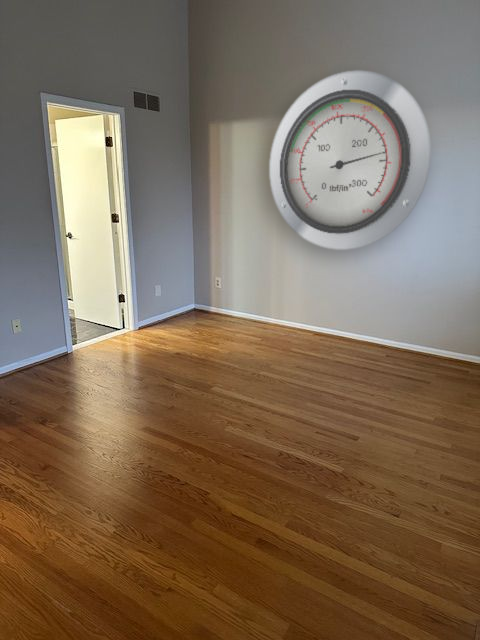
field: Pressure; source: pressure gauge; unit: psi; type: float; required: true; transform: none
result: 240 psi
